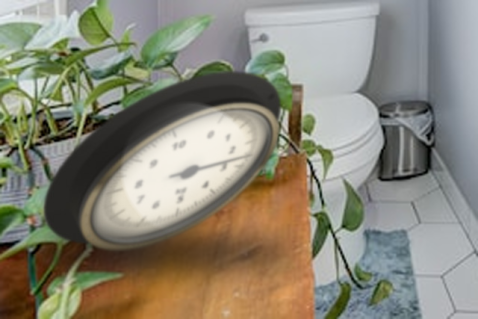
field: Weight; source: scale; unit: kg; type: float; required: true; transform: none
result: 2.5 kg
